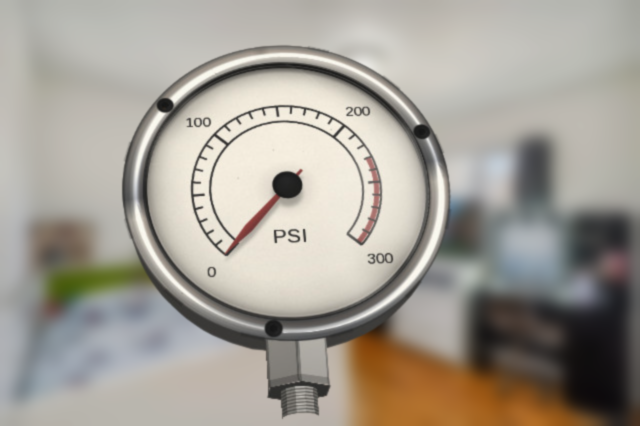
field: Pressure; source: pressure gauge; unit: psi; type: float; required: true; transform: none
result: 0 psi
